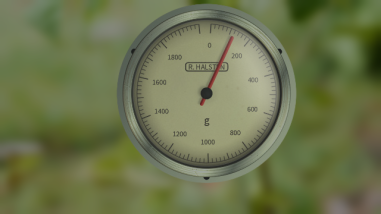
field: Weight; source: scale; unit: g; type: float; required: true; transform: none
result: 120 g
